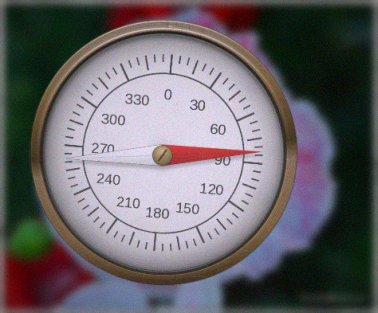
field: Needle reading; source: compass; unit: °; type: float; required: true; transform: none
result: 82.5 °
